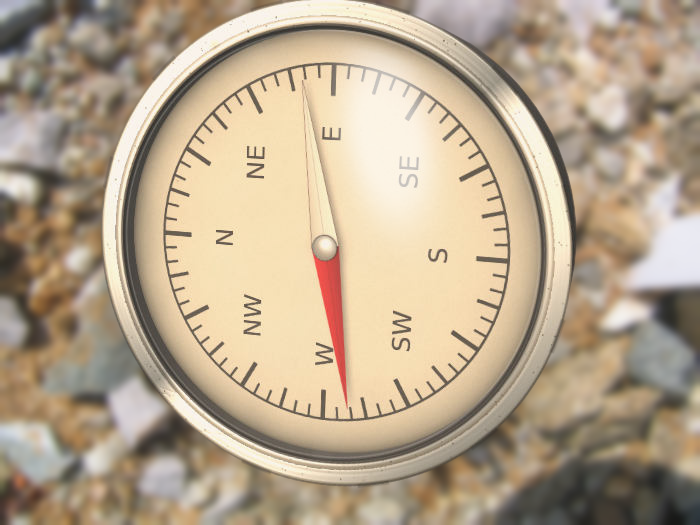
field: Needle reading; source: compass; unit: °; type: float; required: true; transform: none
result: 260 °
